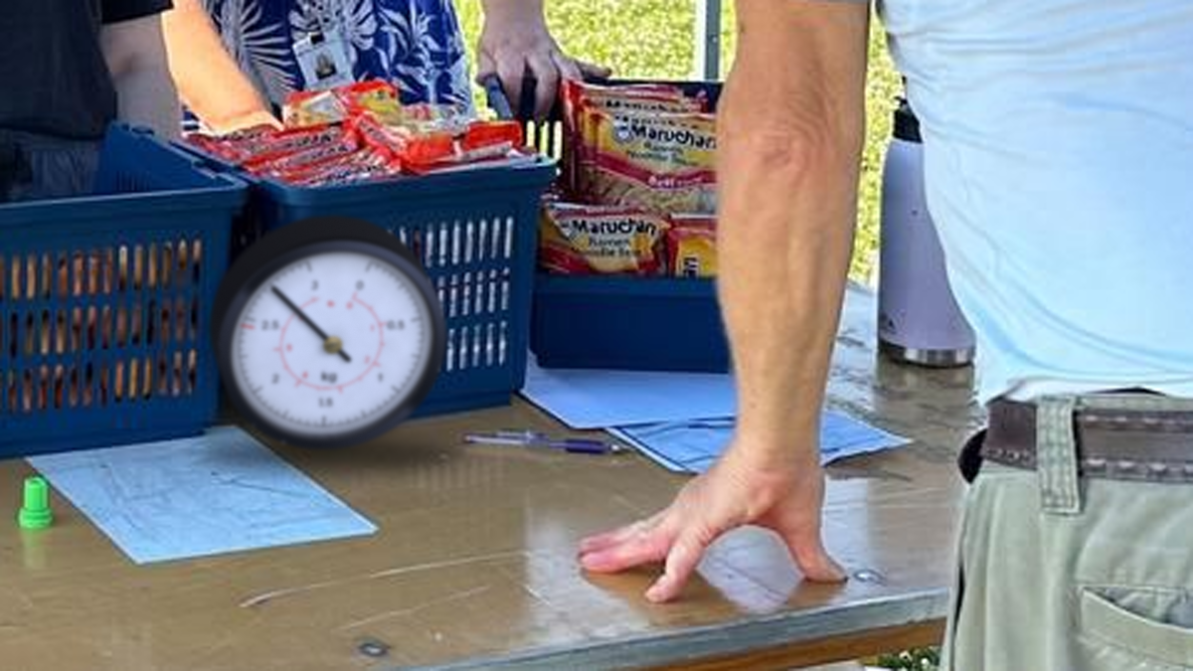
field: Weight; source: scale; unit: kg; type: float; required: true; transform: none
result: 2.75 kg
